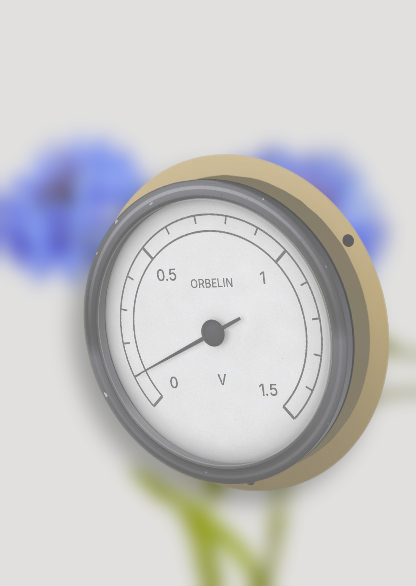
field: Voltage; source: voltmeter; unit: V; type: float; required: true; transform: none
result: 0.1 V
